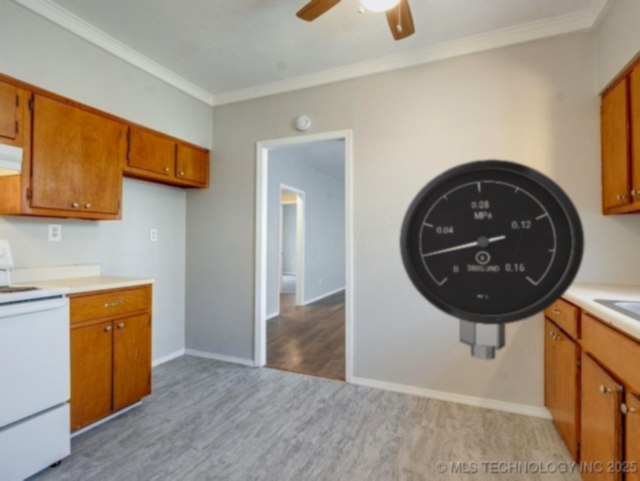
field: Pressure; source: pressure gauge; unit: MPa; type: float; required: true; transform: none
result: 0.02 MPa
